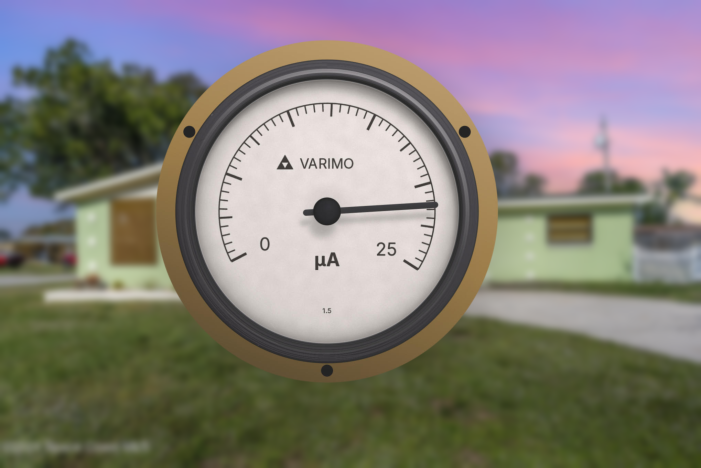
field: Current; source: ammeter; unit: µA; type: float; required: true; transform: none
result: 21.25 µA
